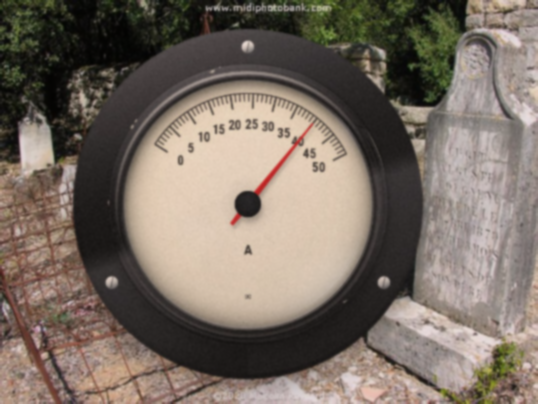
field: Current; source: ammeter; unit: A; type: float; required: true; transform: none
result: 40 A
